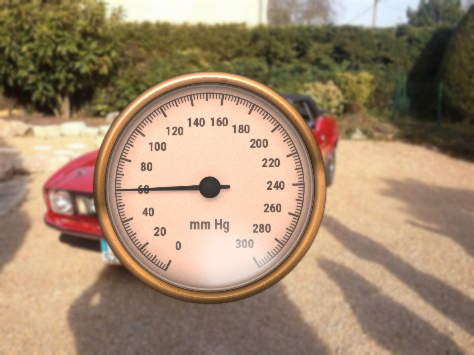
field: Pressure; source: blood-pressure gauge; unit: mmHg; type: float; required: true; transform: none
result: 60 mmHg
